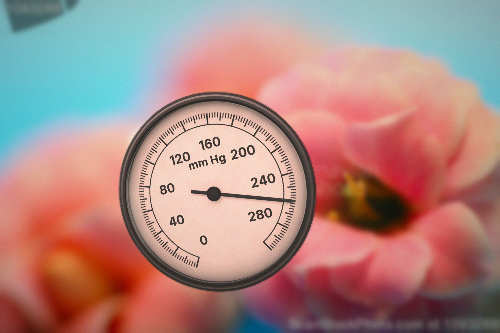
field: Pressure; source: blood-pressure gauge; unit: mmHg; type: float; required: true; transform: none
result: 260 mmHg
